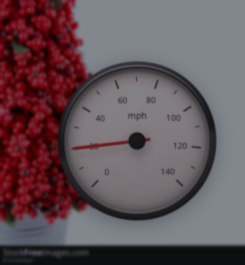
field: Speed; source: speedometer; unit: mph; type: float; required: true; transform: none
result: 20 mph
